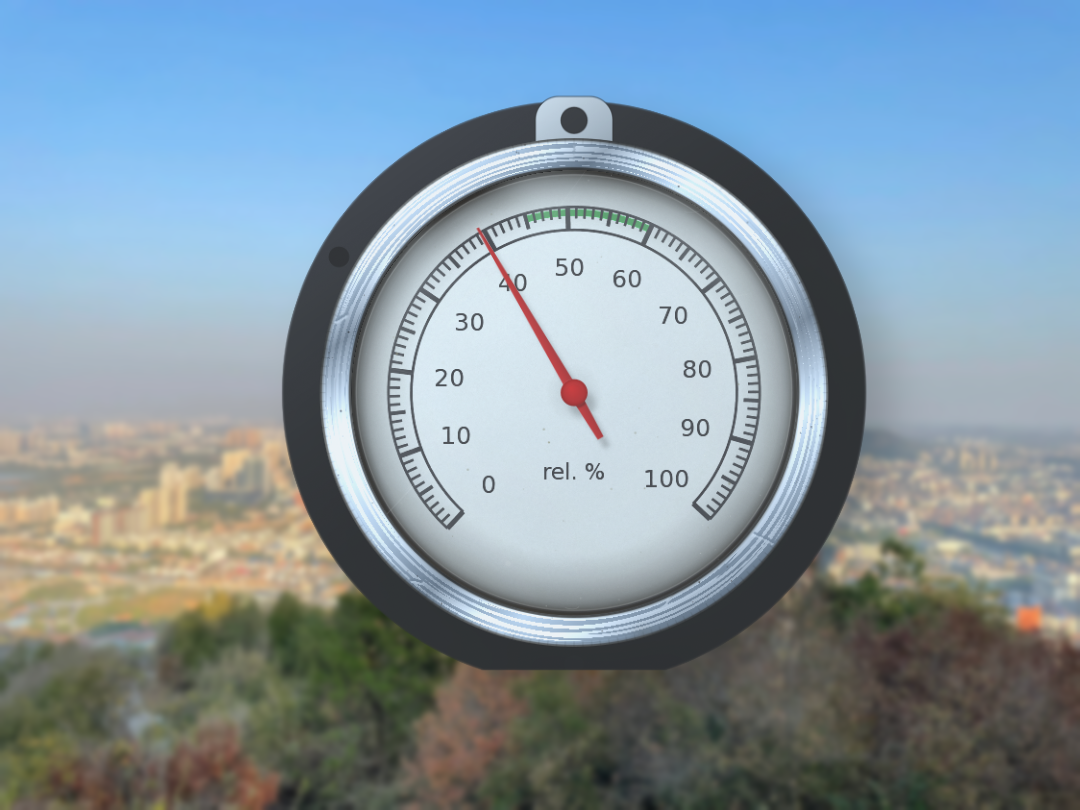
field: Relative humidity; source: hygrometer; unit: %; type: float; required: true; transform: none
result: 39.5 %
